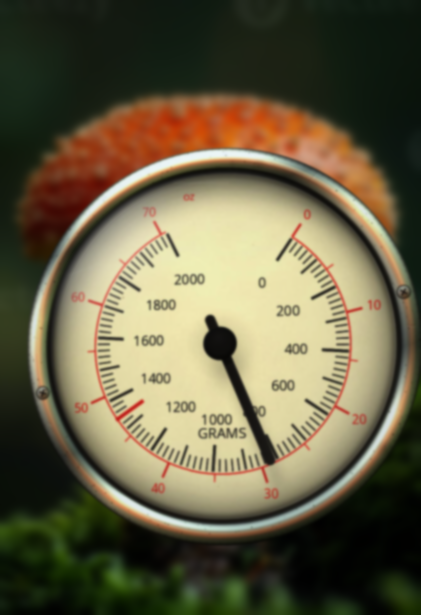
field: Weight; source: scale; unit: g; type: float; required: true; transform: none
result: 820 g
